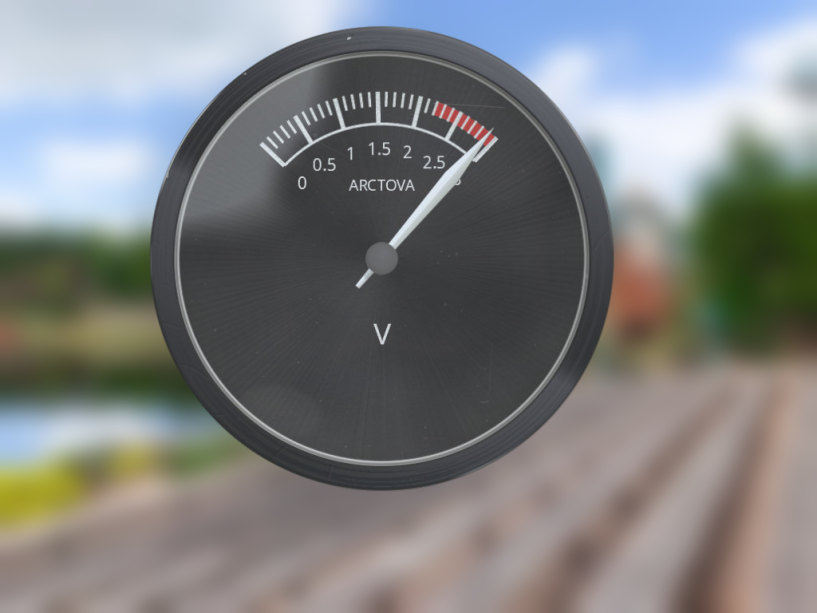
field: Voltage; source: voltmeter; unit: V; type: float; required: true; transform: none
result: 2.9 V
